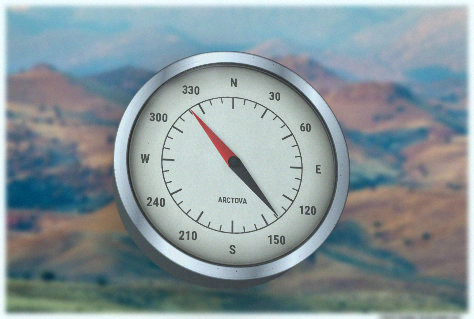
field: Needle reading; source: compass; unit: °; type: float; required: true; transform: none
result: 320 °
